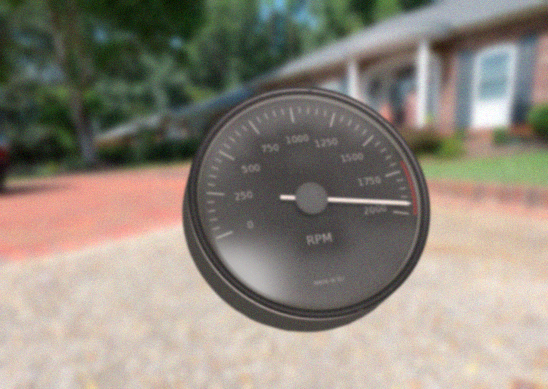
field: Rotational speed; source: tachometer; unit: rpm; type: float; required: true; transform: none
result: 1950 rpm
